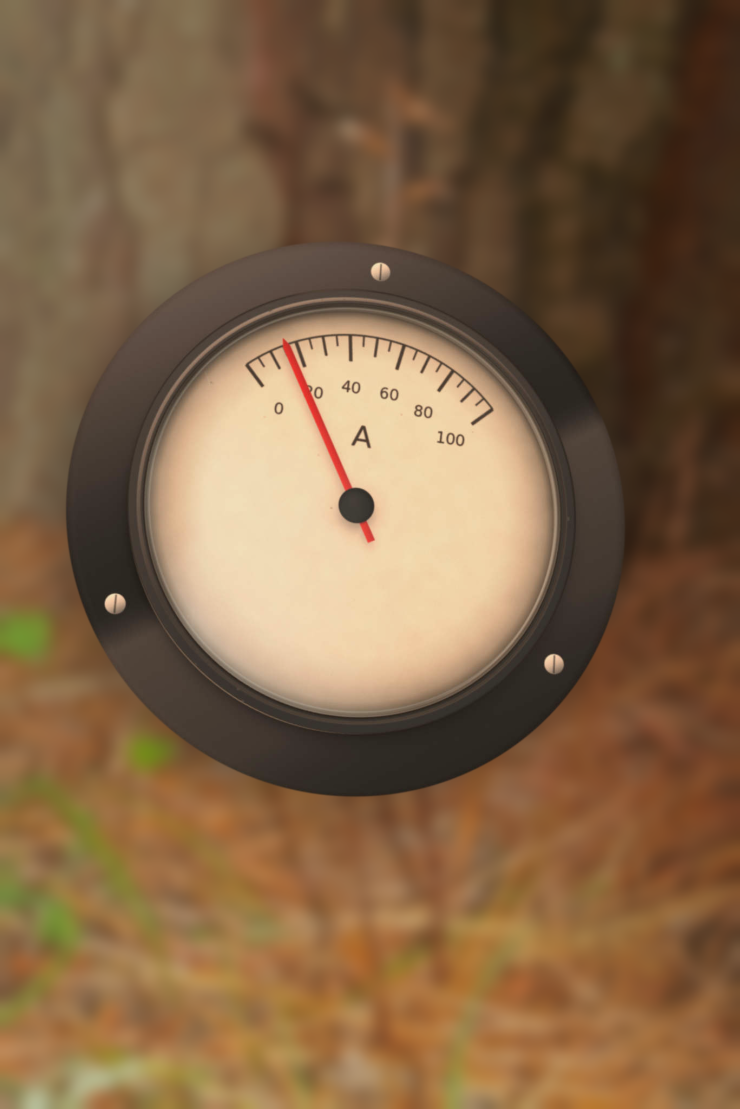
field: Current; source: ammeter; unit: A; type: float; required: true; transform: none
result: 15 A
